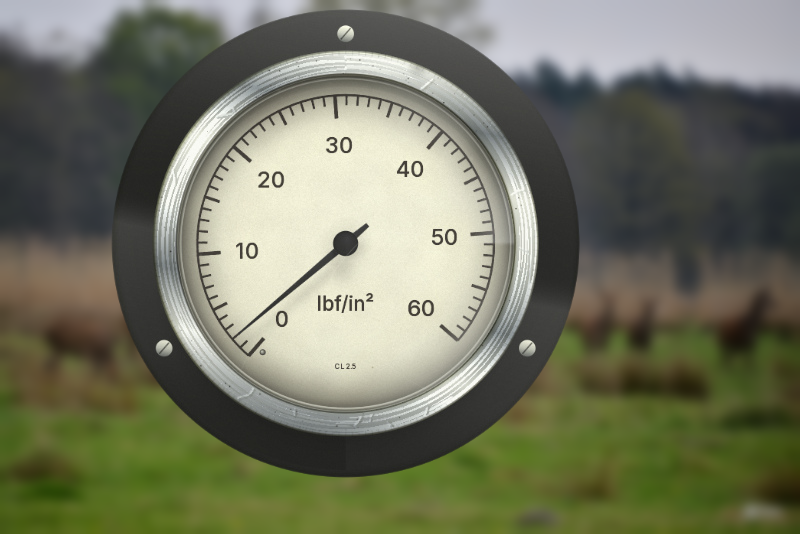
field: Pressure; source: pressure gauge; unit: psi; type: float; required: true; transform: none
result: 2 psi
